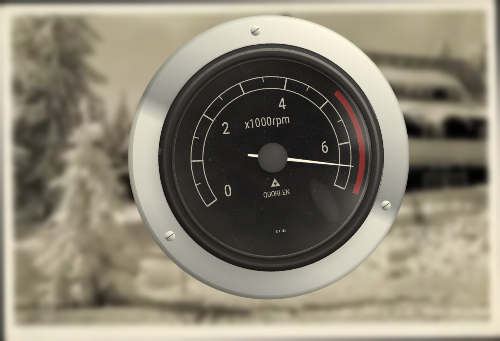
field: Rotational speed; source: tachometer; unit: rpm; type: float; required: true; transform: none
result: 6500 rpm
